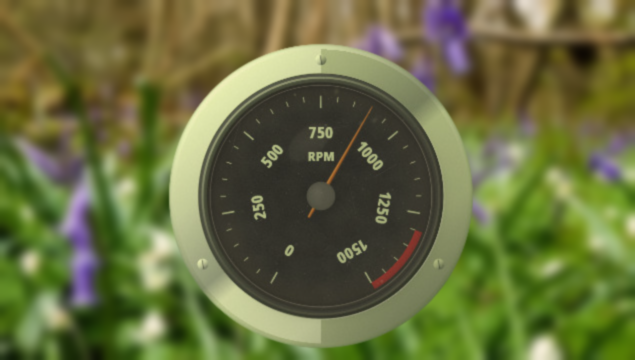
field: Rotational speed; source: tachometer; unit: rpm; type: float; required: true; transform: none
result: 900 rpm
